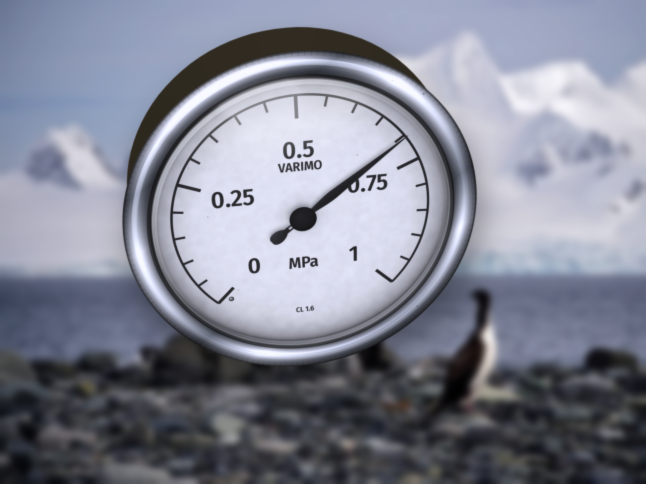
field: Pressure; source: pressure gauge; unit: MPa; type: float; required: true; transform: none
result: 0.7 MPa
